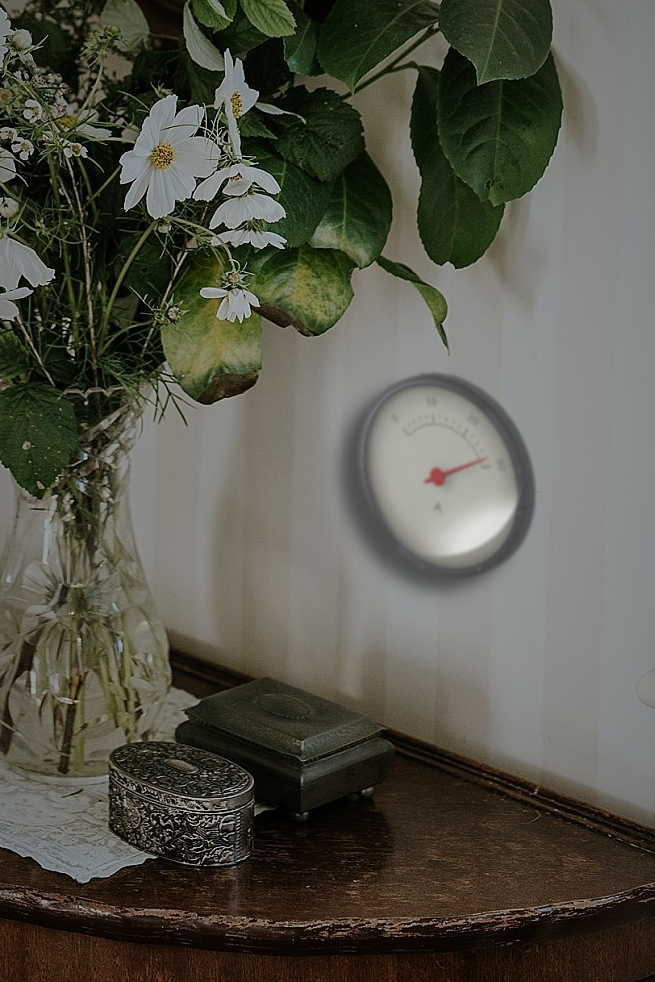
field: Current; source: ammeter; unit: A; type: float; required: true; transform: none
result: 28 A
